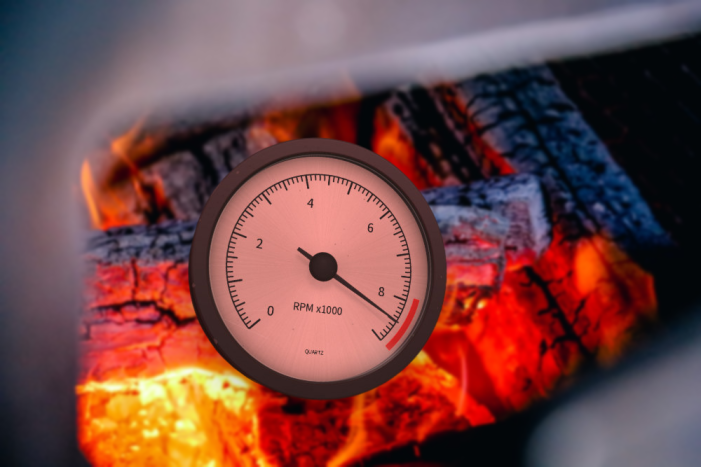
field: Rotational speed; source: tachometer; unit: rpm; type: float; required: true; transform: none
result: 8500 rpm
